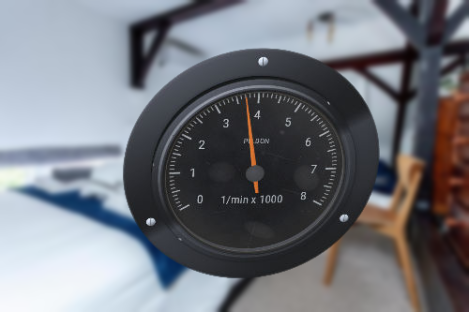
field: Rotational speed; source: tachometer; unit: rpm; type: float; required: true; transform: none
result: 3700 rpm
